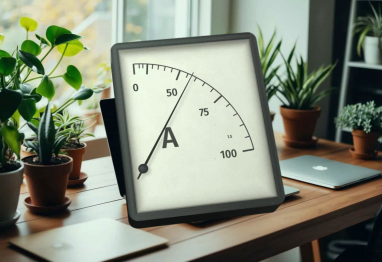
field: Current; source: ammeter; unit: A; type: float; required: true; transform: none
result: 57.5 A
